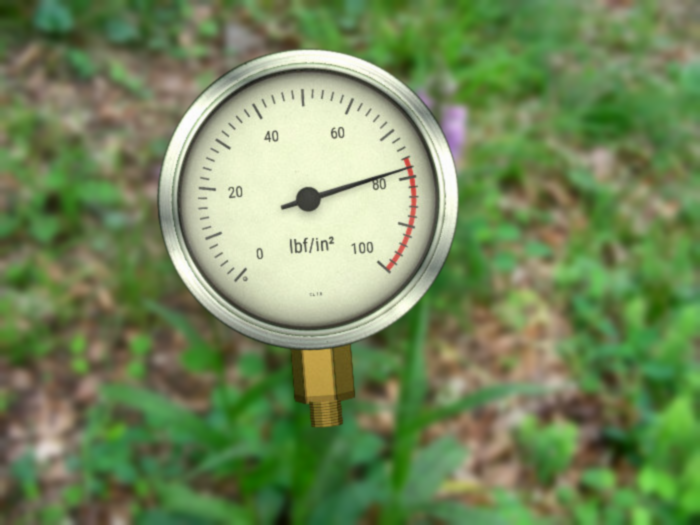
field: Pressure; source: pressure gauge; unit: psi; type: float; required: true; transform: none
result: 78 psi
